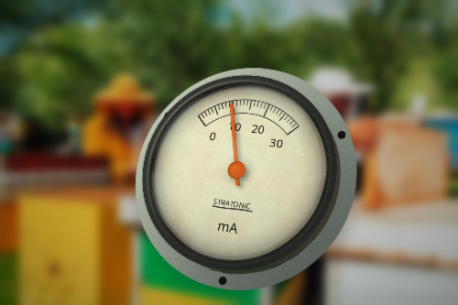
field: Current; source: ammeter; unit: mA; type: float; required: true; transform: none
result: 10 mA
